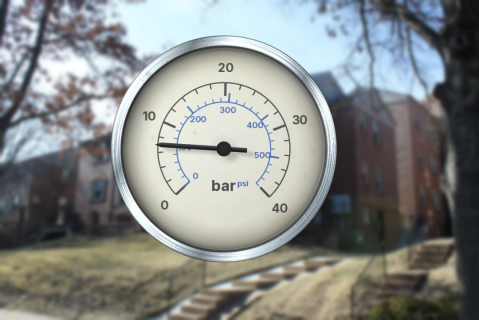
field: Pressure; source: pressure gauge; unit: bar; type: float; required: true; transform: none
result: 7 bar
